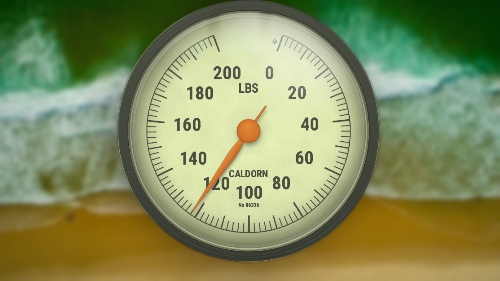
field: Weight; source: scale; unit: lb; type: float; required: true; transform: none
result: 122 lb
